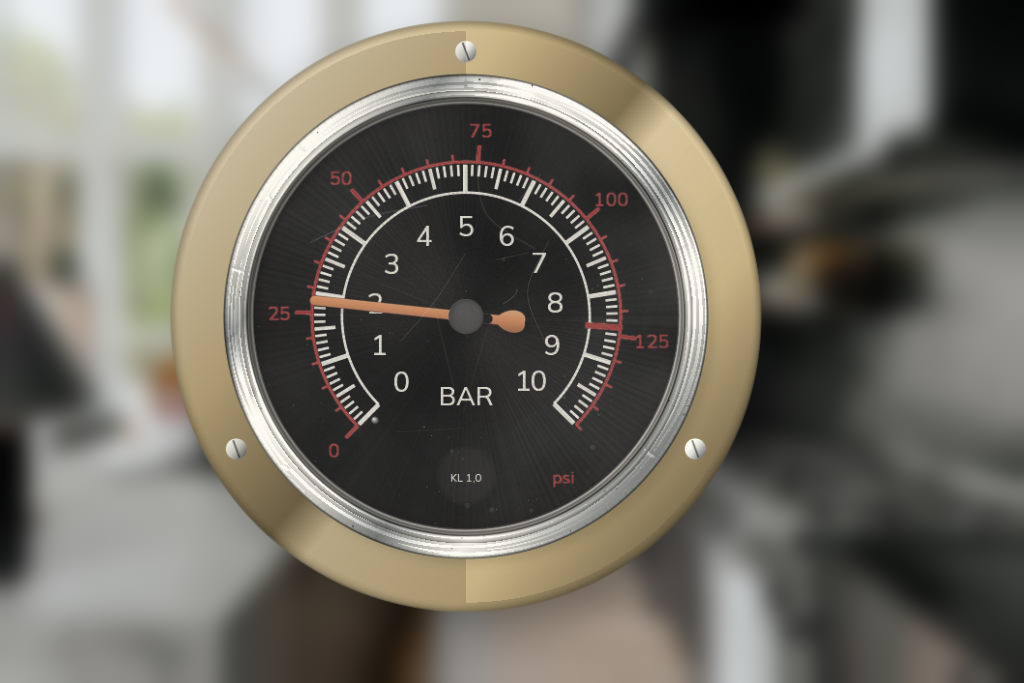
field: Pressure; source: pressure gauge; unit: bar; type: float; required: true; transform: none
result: 1.9 bar
